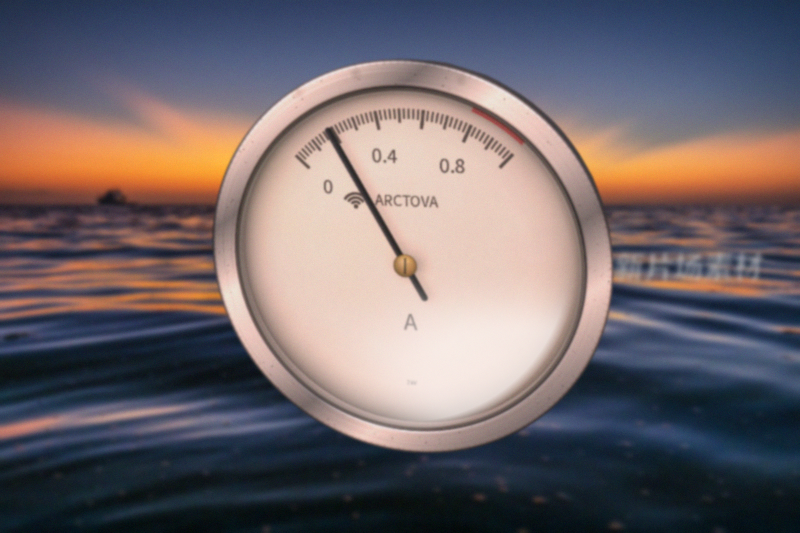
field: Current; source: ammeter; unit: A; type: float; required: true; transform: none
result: 0.2 A
